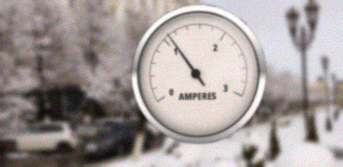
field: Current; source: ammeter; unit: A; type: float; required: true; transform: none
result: 1.1 A
